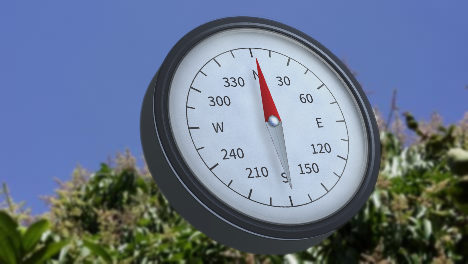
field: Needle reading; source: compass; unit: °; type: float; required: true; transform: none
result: 0 °
